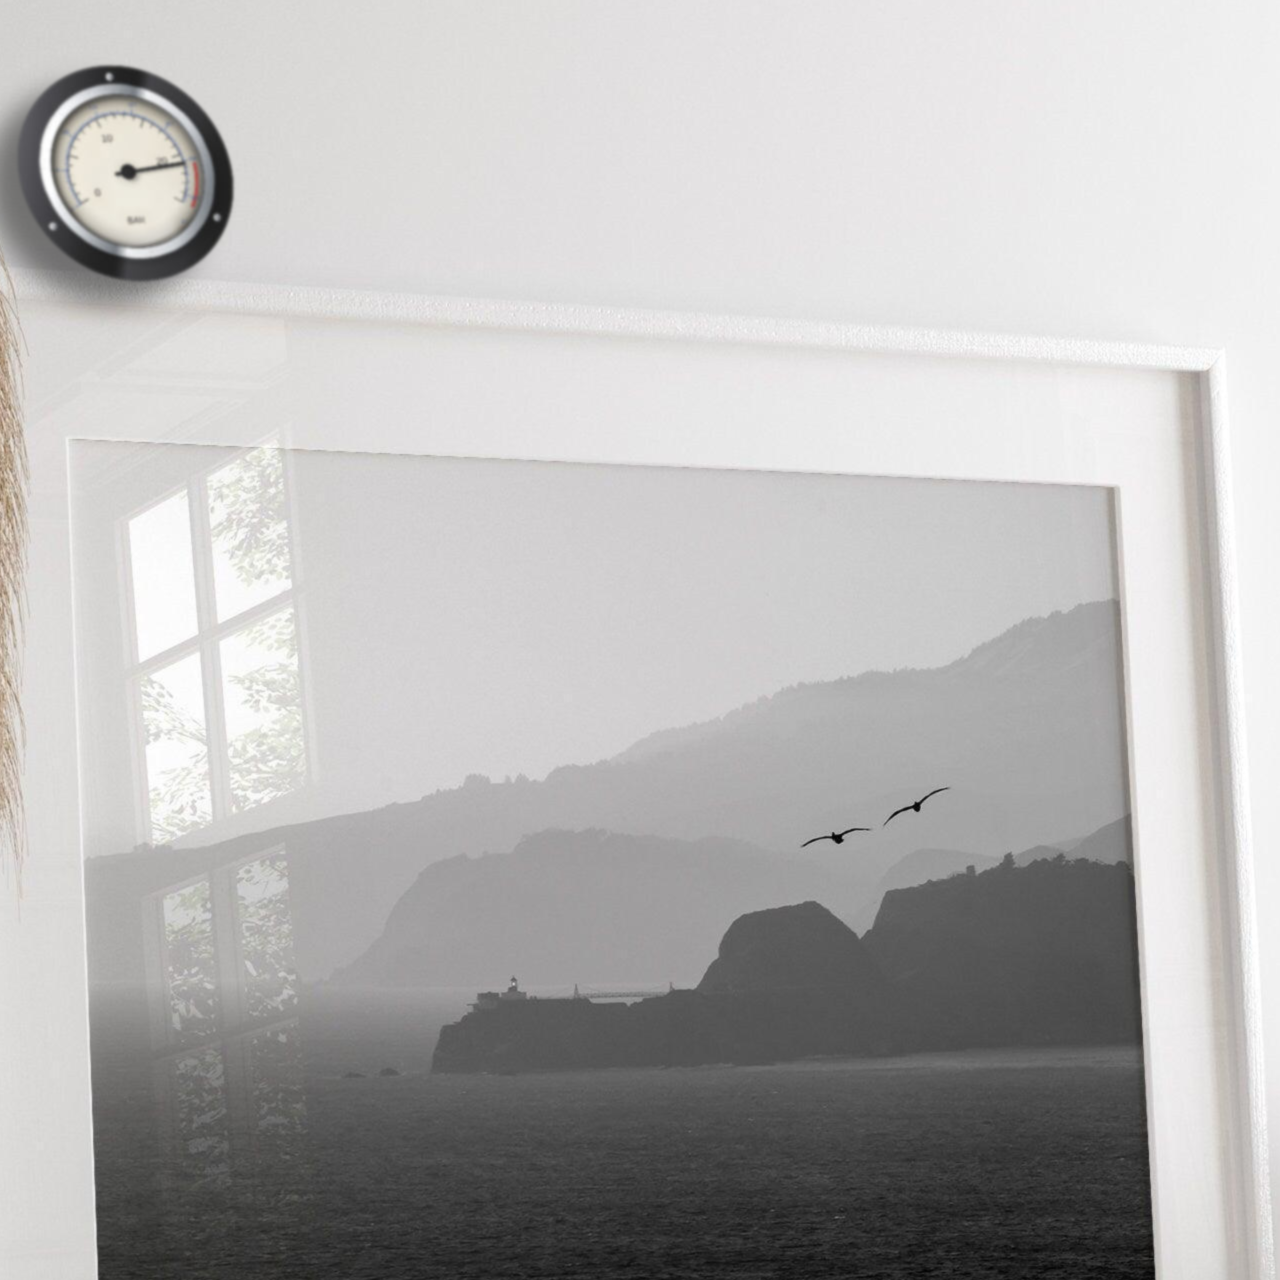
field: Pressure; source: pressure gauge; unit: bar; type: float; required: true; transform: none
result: 21 bar
